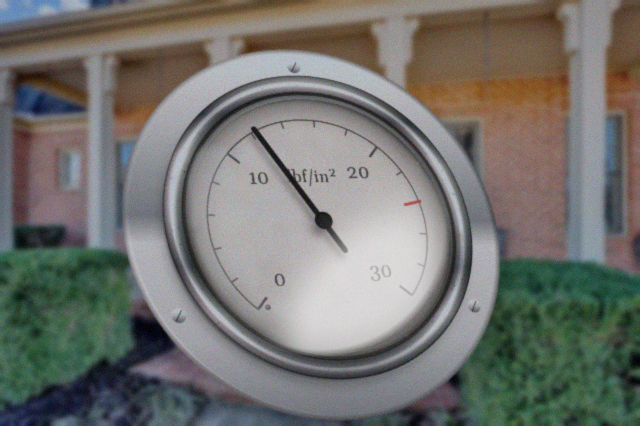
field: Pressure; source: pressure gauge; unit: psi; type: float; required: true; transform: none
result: 12 psi
